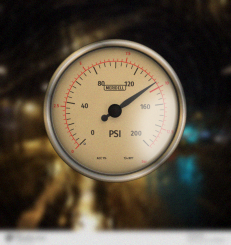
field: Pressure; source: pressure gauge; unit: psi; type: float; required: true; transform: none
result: 140 psi
